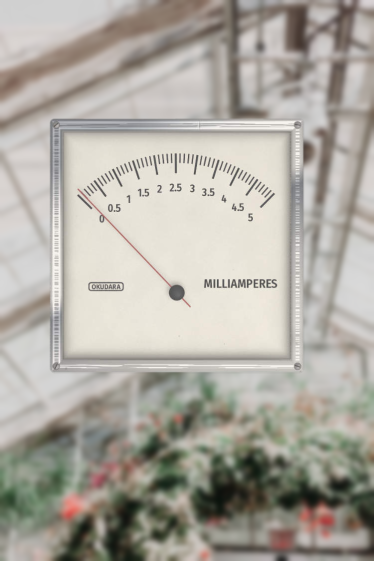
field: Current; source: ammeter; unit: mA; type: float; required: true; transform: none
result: 0.1 mA
